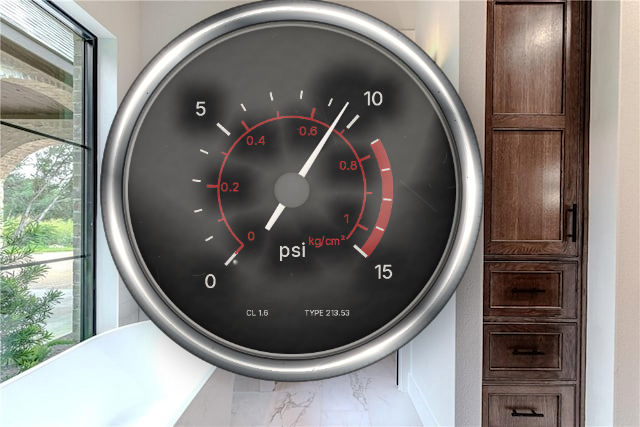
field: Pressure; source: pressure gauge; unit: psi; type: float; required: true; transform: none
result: 9.5 psi
